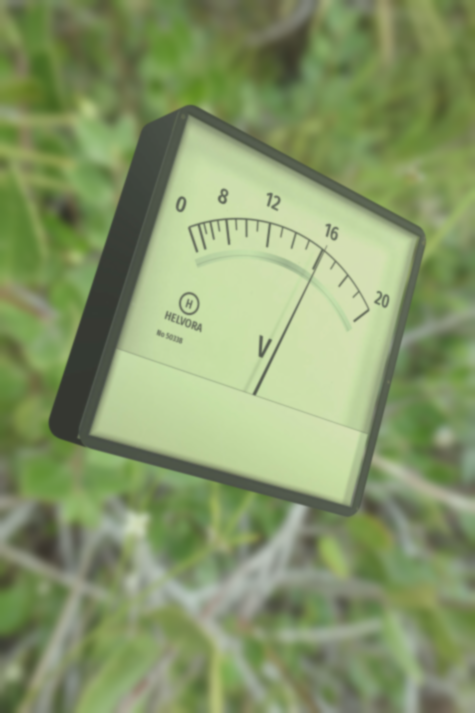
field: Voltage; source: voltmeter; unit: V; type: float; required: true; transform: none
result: 16 V
